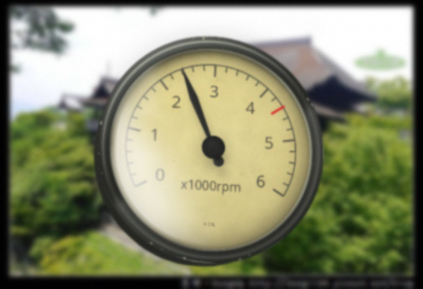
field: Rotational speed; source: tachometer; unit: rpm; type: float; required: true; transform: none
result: 2400 rpm
